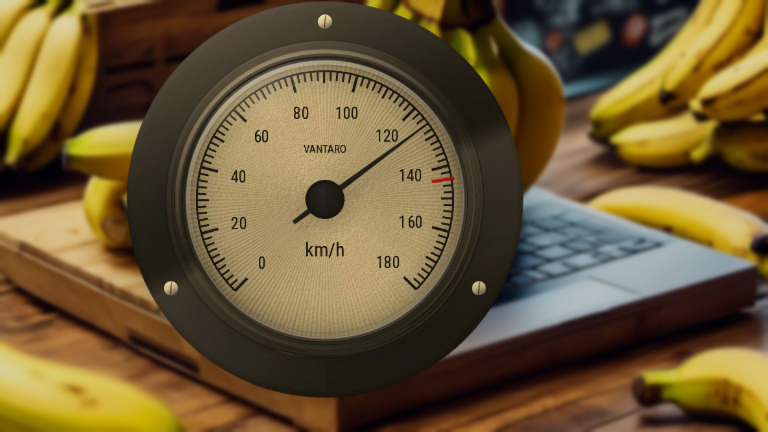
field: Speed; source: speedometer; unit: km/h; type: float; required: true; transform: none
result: 126 km/h
